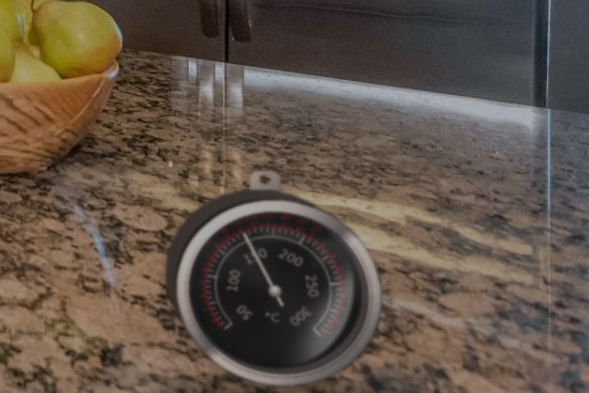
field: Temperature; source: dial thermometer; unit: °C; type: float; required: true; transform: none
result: 150 °C
